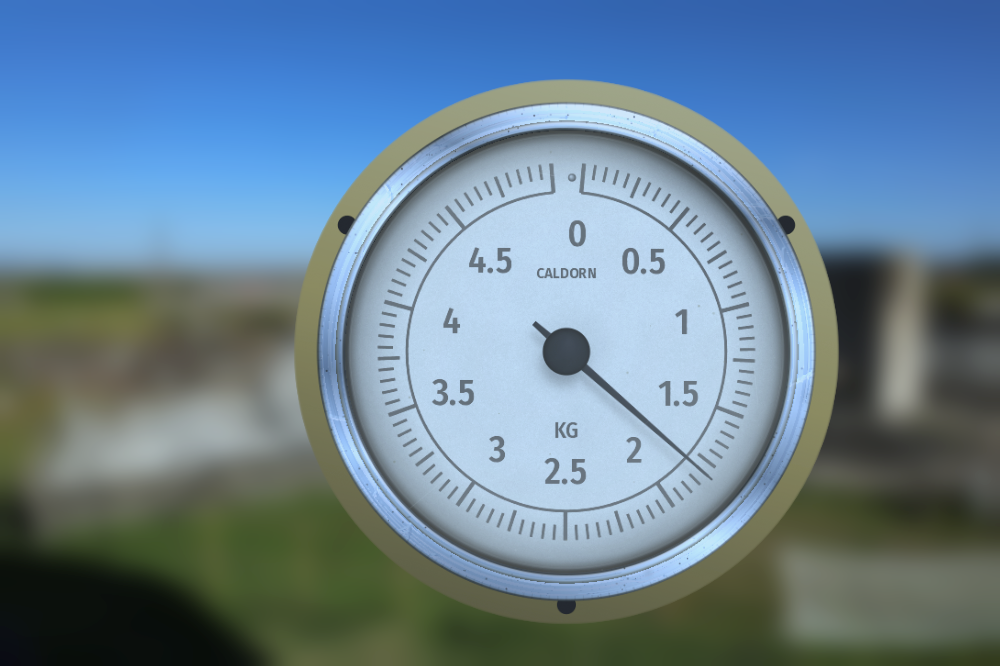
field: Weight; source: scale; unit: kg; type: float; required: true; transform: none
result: 1.8 kg
